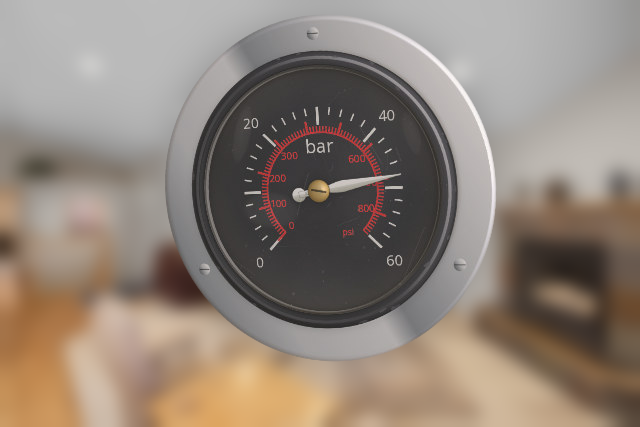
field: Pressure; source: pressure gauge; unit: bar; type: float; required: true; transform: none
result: 48 bar
